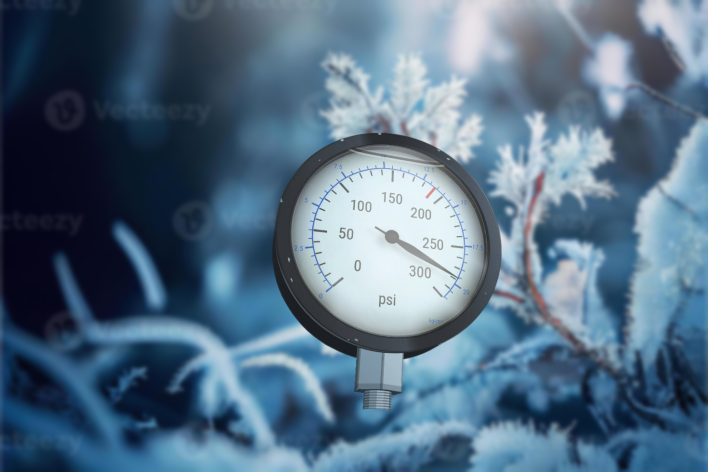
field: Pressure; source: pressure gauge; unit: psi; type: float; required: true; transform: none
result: 280 psi
